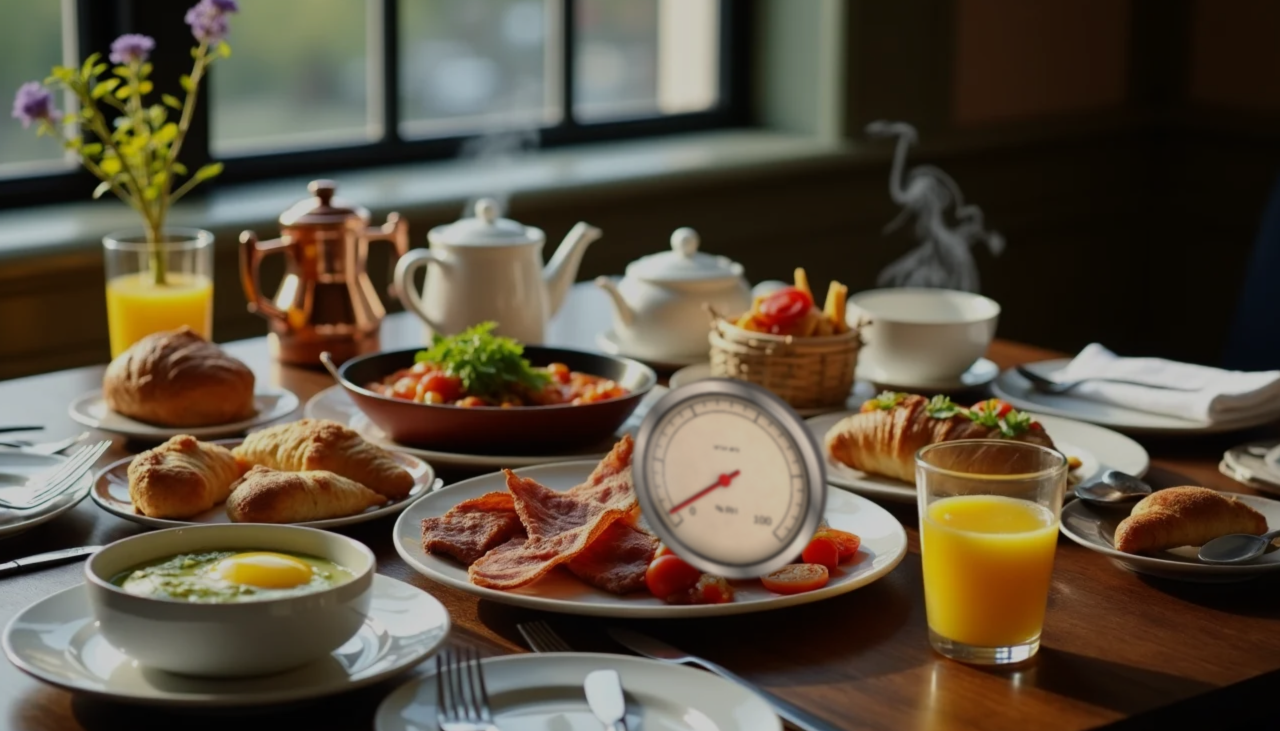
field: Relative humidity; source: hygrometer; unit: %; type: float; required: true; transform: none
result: 4 %
